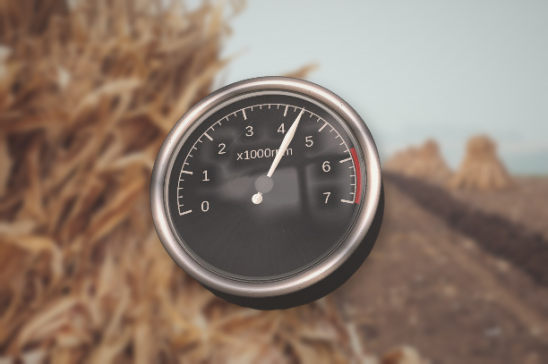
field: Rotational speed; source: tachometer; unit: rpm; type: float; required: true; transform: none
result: 4400 rpm
